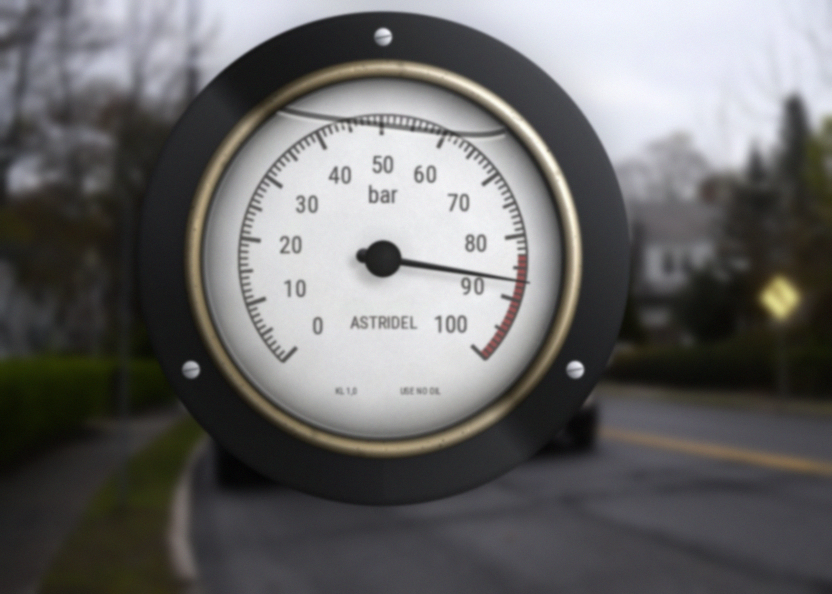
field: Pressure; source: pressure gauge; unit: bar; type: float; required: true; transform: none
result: 87 bar
